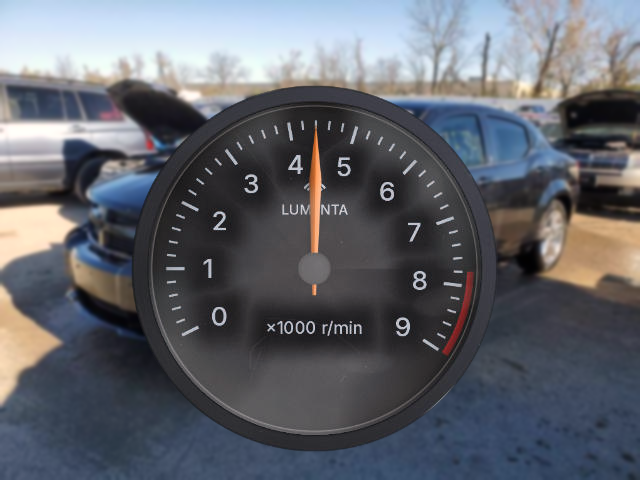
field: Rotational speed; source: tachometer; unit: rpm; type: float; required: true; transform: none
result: 4400 rpm
